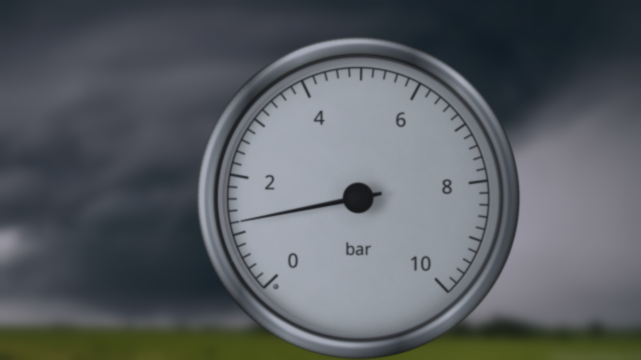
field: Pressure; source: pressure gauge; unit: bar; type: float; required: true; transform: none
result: 1.2 bar
